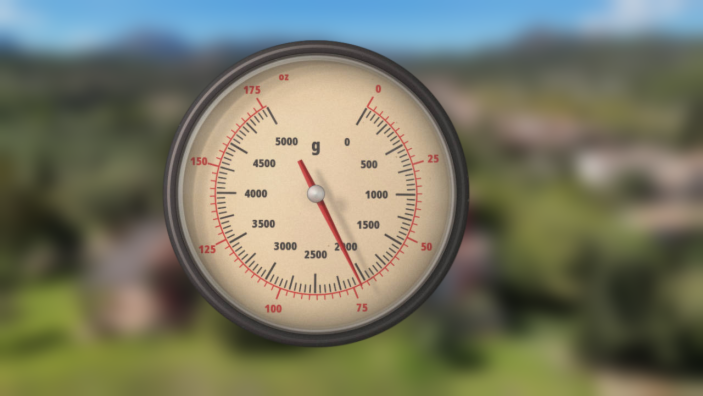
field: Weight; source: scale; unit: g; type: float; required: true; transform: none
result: 2050 g
